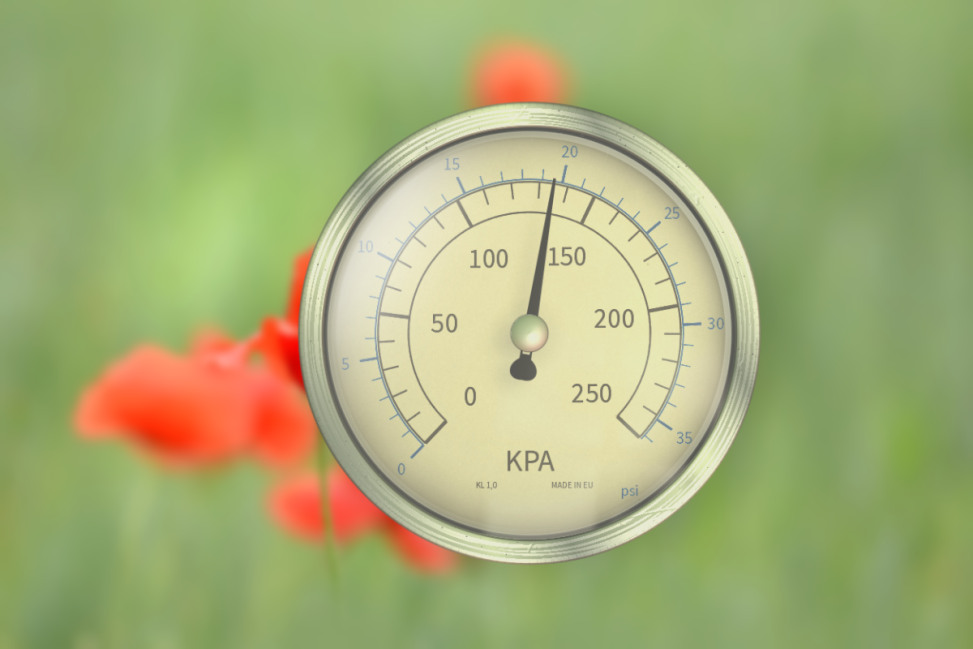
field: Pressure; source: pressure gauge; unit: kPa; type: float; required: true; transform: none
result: 135 kPa
